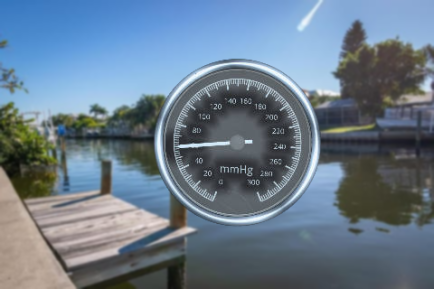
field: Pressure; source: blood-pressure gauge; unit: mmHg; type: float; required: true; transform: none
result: 60 mmHg
